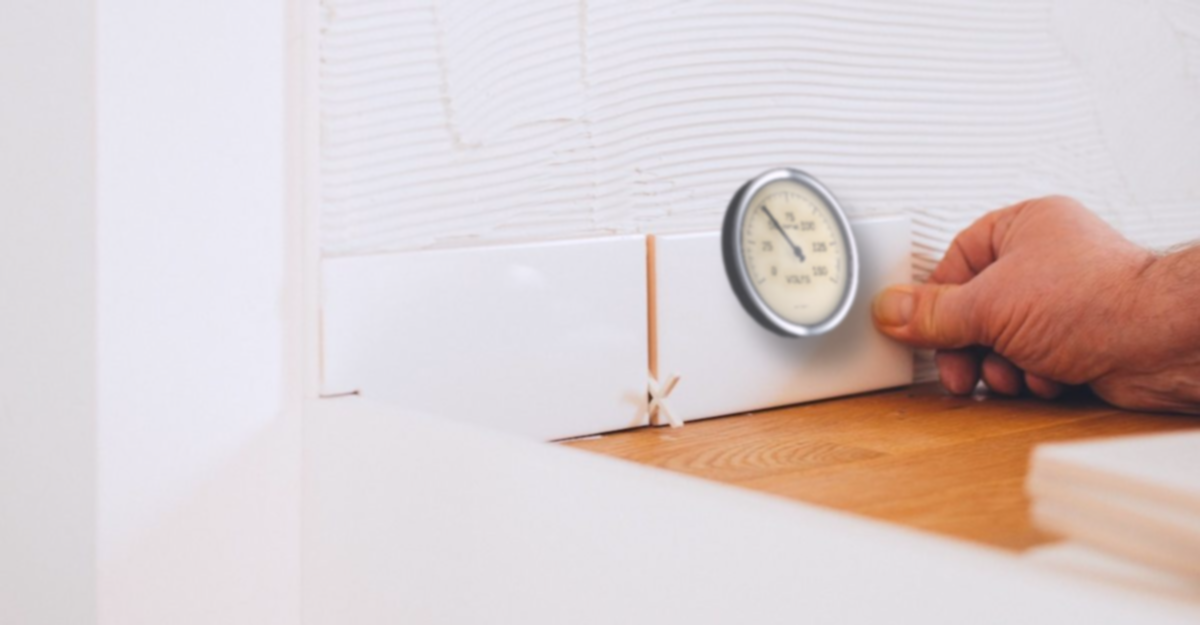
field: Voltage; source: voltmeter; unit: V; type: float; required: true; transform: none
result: 50 V
